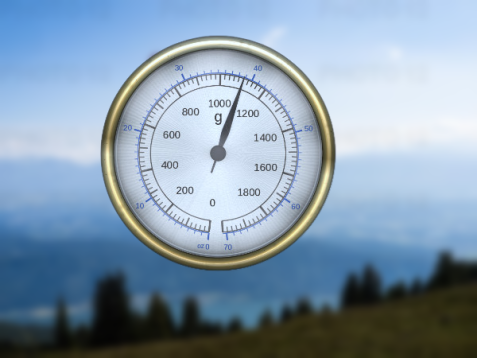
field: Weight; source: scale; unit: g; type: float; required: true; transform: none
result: 1100 g
